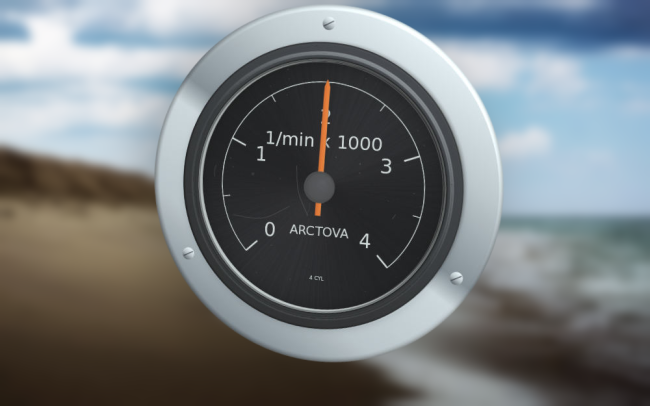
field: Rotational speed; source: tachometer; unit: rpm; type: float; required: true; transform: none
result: 2000 rpm
